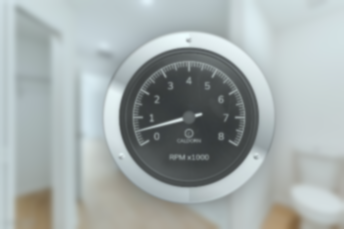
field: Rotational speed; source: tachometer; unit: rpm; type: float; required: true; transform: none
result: 500 rpm
